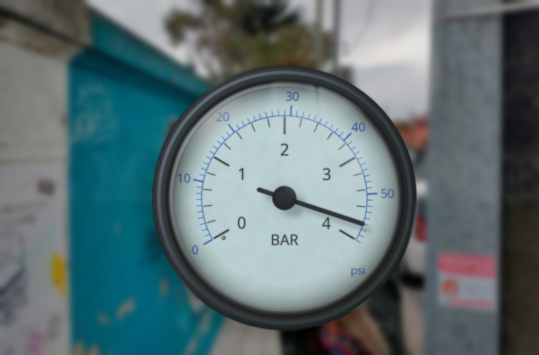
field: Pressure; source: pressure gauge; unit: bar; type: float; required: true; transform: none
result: 3.8 bar
